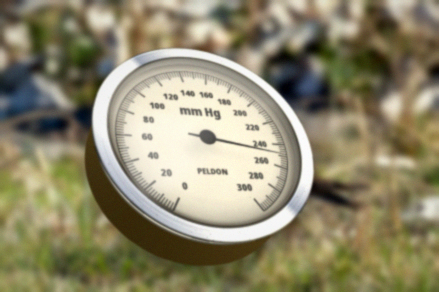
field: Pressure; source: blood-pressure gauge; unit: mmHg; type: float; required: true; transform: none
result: 250 mmHg
